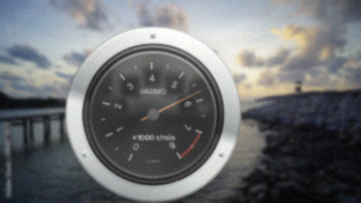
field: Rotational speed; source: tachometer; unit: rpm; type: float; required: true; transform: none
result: 5750 rpm
